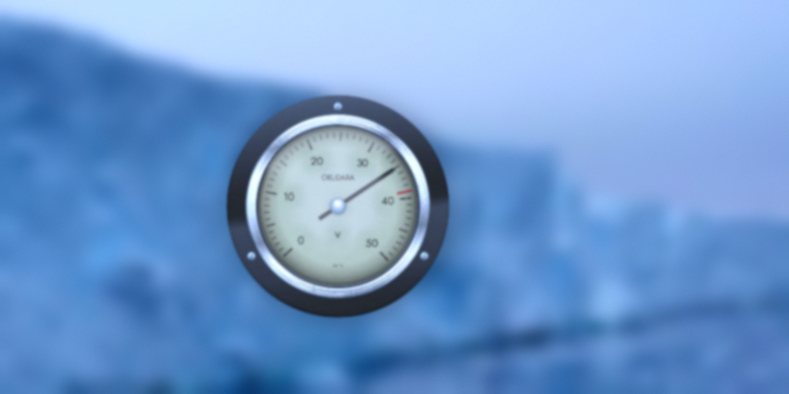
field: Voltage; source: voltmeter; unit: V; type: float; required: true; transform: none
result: 35 V
